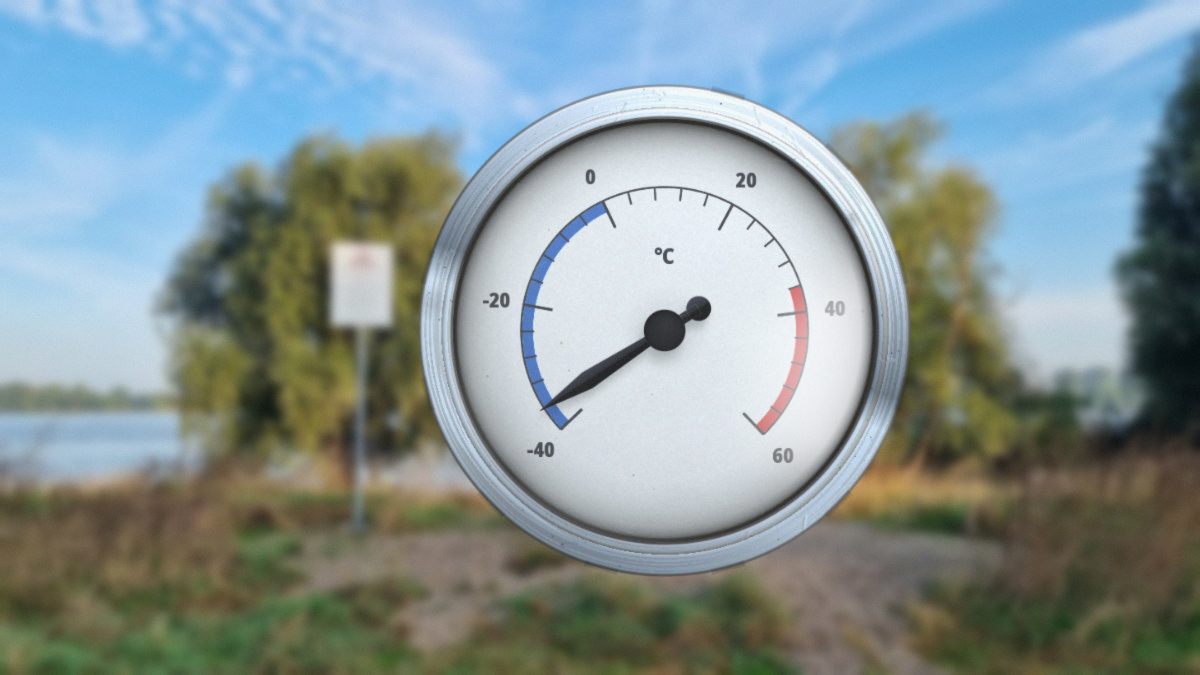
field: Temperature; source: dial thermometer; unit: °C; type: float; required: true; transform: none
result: -36 °C
